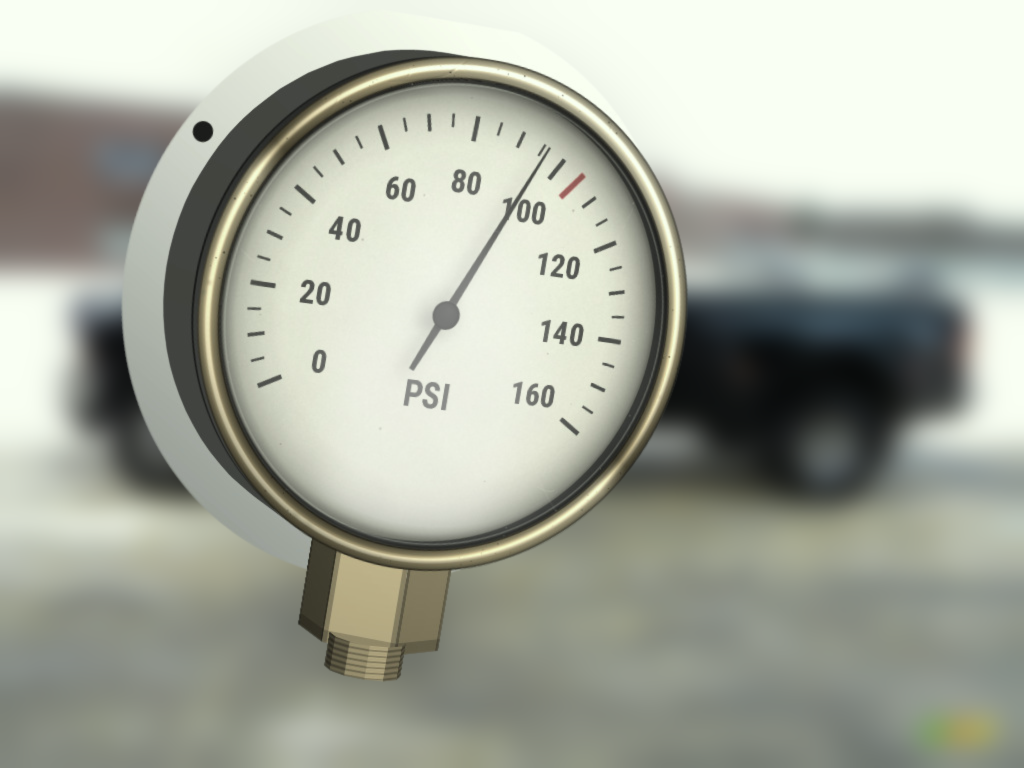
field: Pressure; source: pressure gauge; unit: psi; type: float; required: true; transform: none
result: 95 psi
